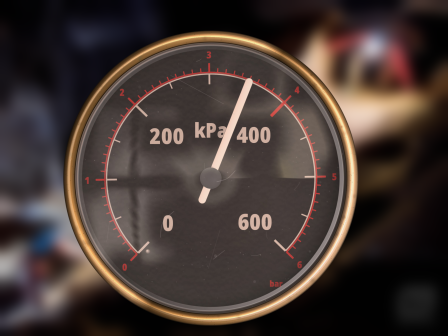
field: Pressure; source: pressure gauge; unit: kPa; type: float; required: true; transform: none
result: 350 kPa
